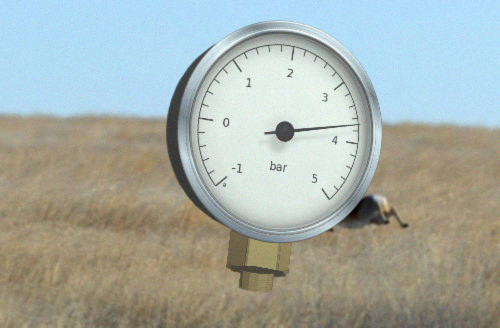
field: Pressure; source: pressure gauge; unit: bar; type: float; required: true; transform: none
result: 3.7 bar
